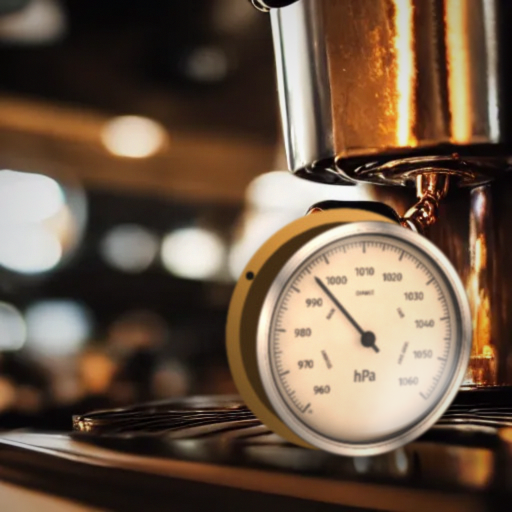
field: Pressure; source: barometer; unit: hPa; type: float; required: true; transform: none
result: 995 hPa
